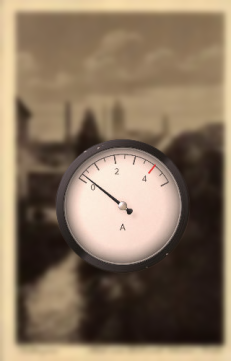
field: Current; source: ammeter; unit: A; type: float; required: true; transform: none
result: 0.25 A
